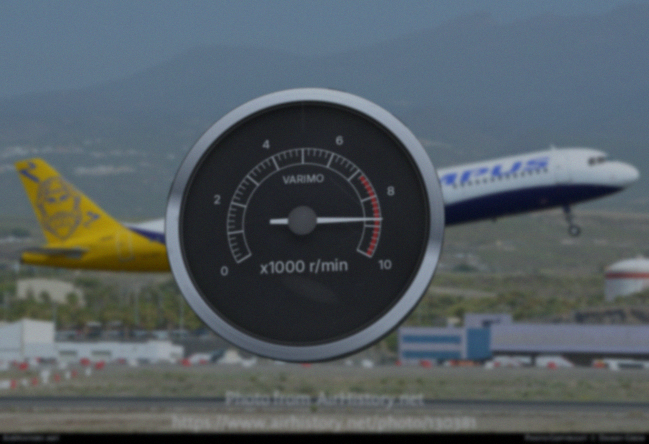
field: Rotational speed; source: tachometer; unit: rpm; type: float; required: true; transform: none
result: 8800 rpm
